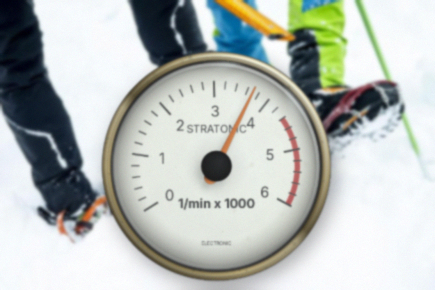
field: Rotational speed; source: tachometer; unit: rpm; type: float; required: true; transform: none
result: 3700 rpm
